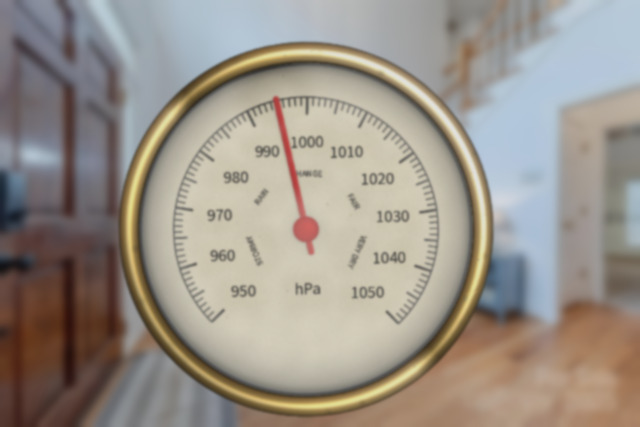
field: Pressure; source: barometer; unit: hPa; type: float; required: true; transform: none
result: 995 hPa
